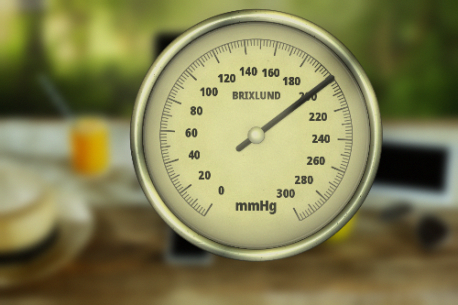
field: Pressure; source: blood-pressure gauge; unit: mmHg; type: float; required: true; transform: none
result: 200 mmHg
